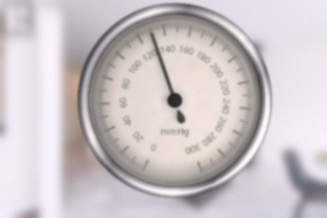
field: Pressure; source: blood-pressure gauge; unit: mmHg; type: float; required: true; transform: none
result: 130 mmHg
